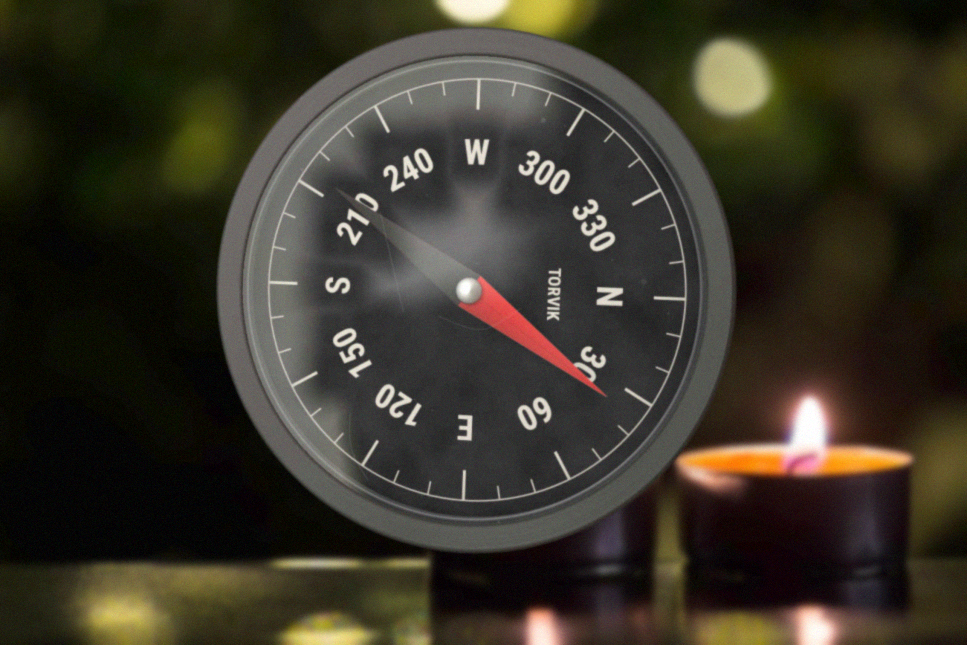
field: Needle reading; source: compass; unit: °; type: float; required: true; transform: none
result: 35 °
